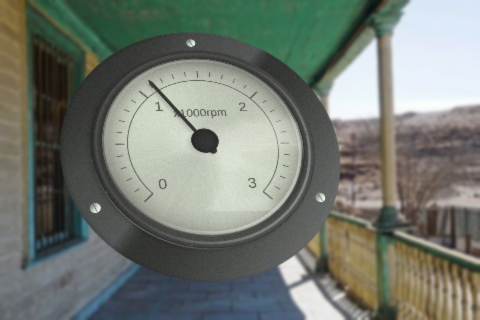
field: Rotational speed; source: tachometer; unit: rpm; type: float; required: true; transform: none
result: 1100 rpm
